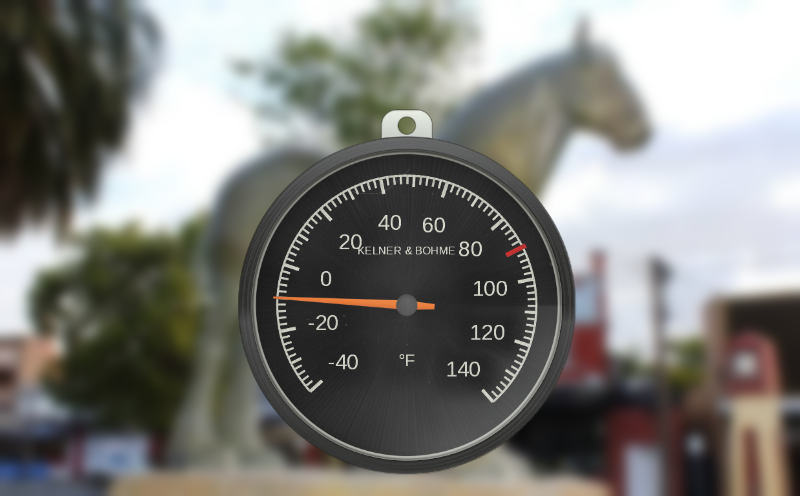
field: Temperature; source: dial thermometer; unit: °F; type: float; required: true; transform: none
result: -10 °F
